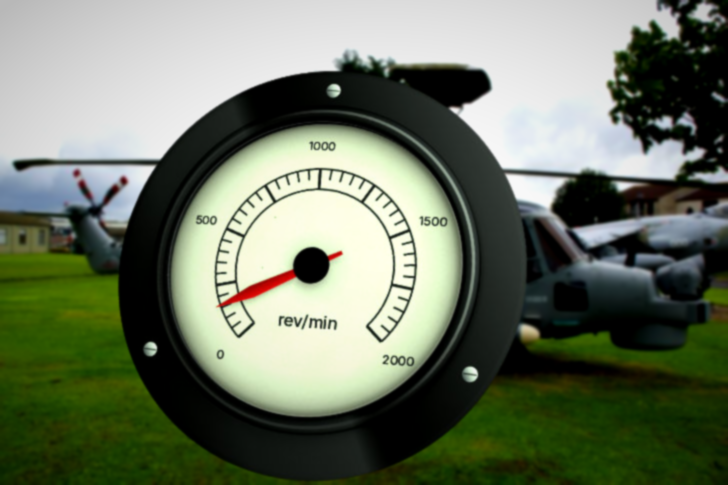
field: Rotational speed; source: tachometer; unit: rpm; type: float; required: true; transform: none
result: 150 rpm
